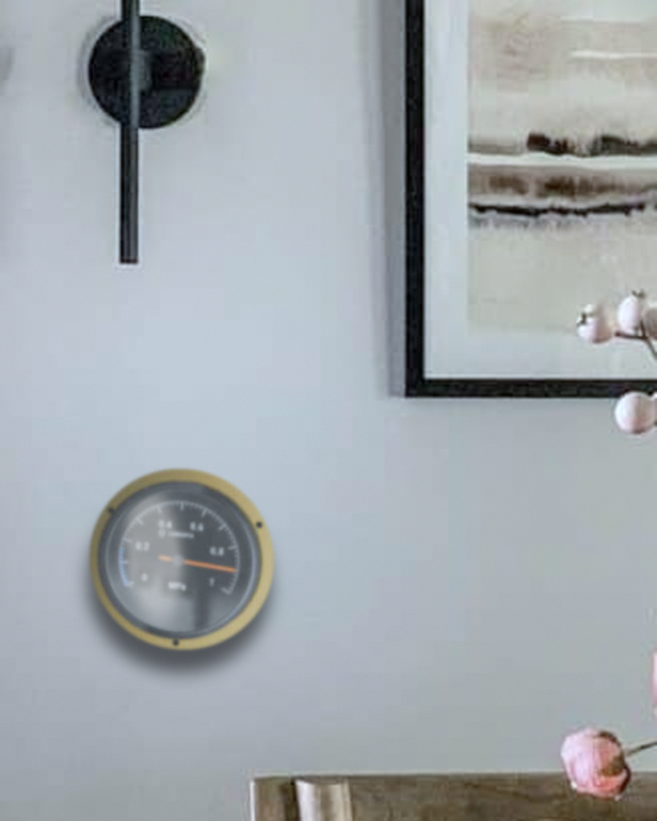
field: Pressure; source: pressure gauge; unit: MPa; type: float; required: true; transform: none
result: 0.9 MPa
